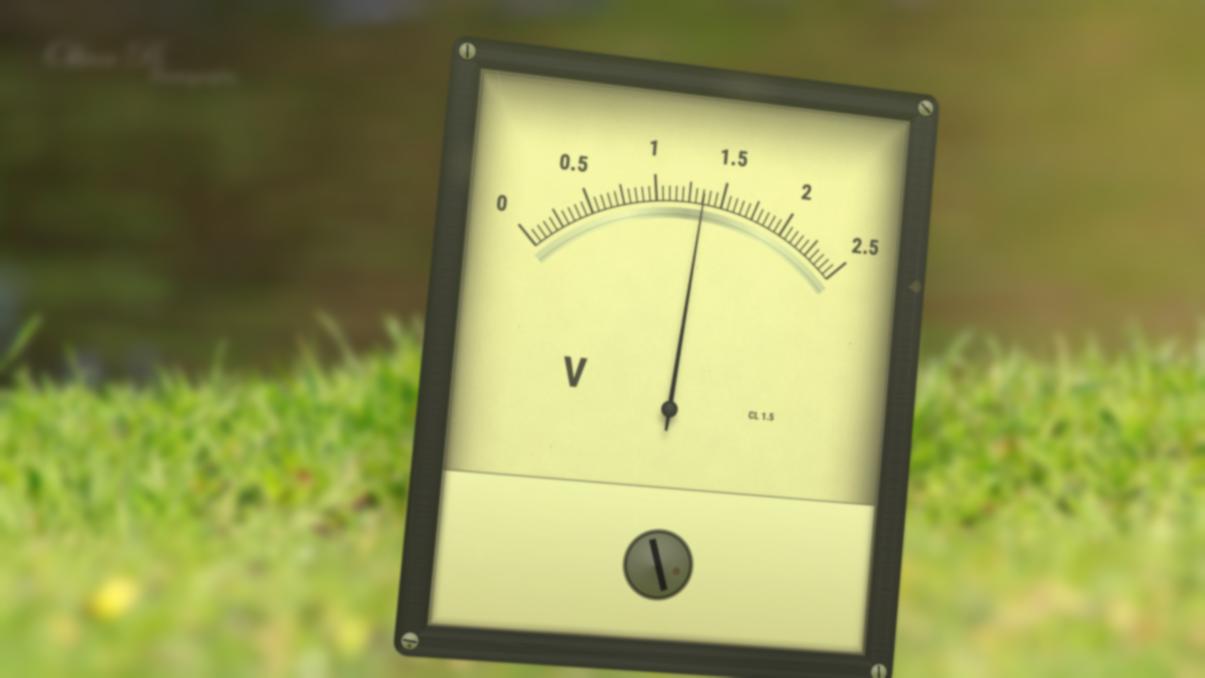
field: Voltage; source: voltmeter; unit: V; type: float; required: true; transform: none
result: 1.35 V
